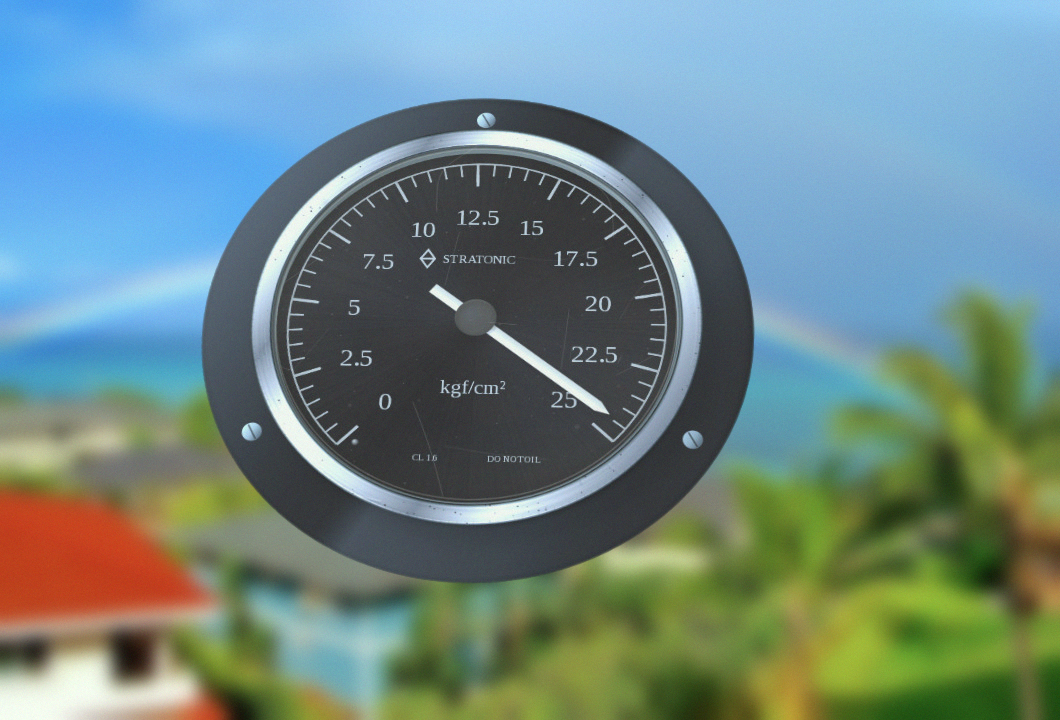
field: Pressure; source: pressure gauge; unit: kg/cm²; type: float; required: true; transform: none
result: 24.5 kg/cm²
